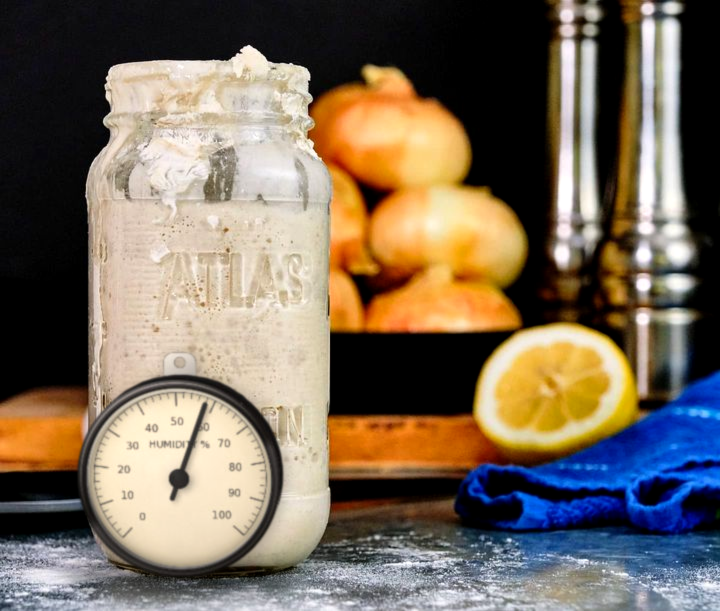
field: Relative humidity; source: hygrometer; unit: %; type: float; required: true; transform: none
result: 58 %
